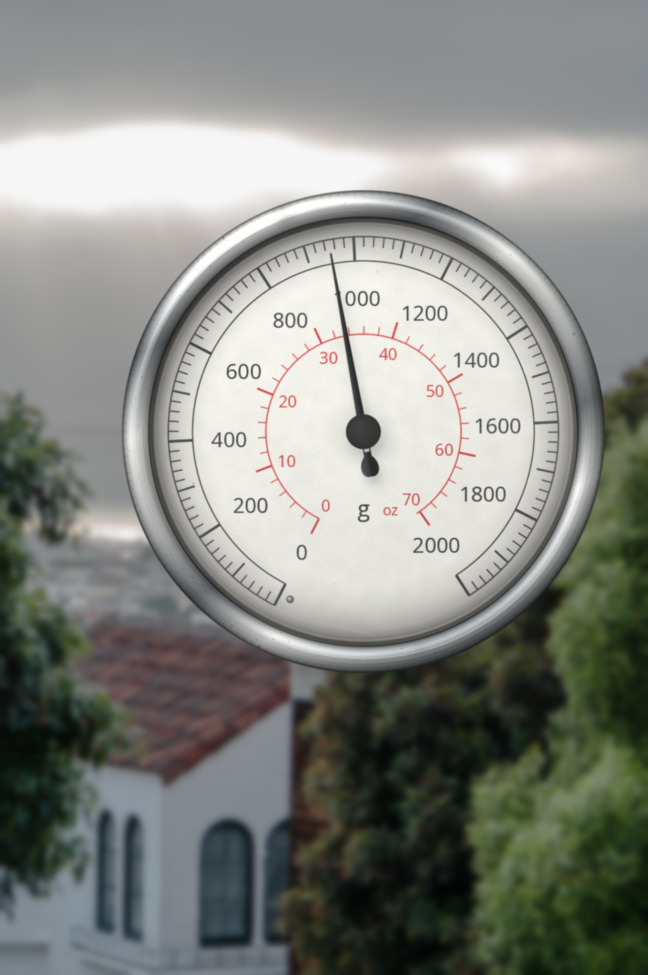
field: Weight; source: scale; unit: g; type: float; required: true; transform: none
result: 950 g
